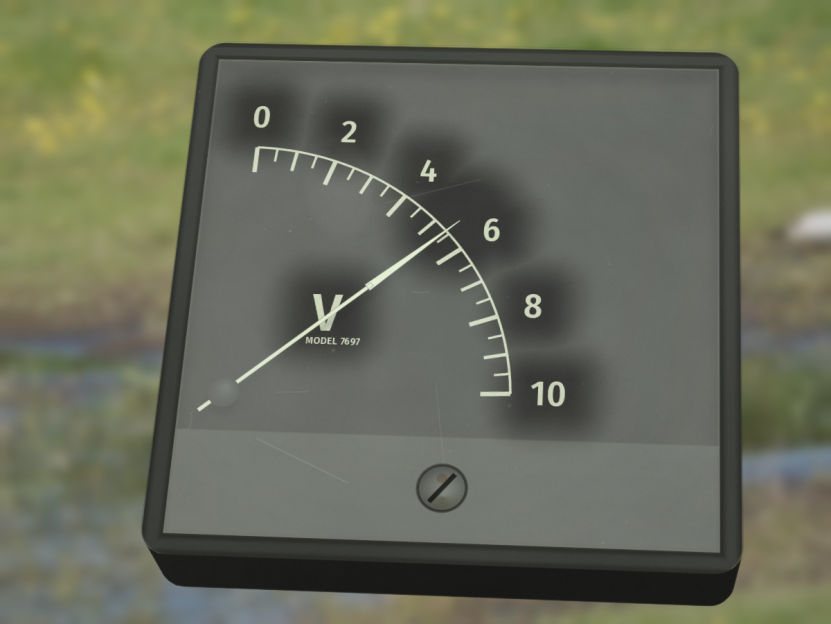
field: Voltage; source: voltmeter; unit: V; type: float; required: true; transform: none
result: 5.5 V
